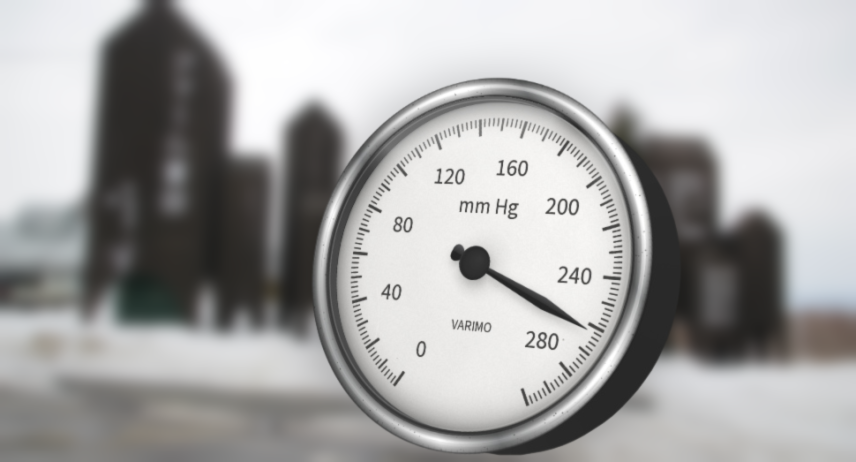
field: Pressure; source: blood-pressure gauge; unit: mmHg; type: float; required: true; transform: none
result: 262 mmHg
